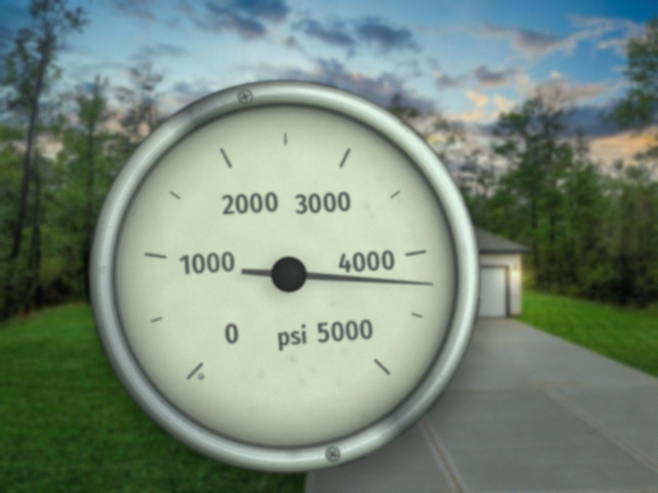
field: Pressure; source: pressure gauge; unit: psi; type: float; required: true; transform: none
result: 4250 psi
